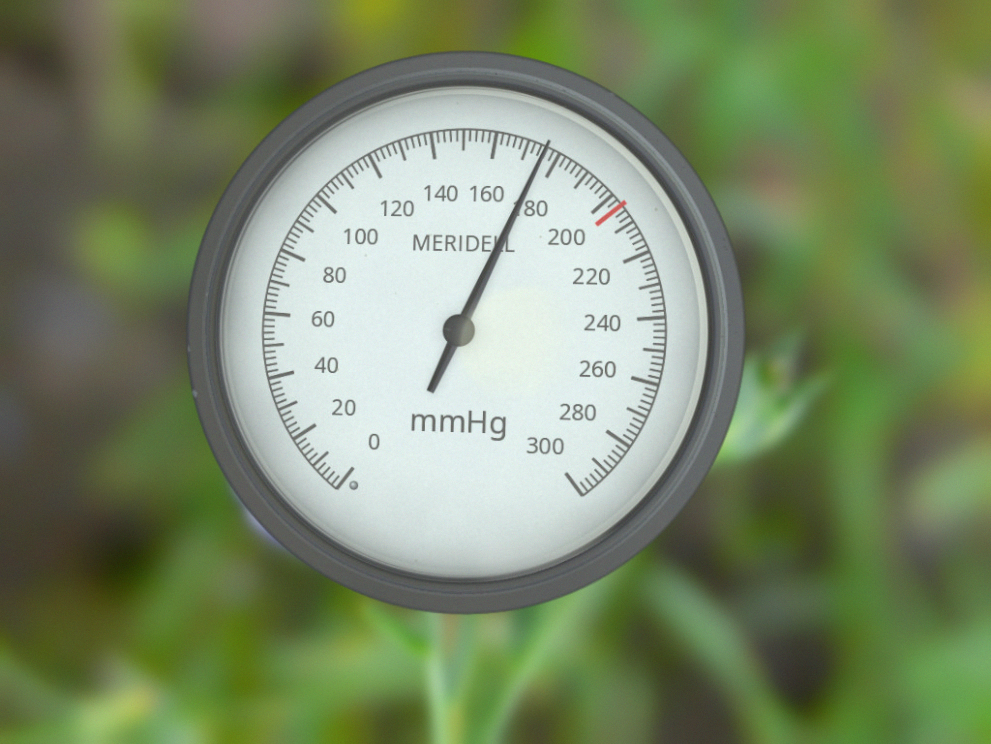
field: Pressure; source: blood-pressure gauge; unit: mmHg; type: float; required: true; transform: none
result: 176 mmHg
